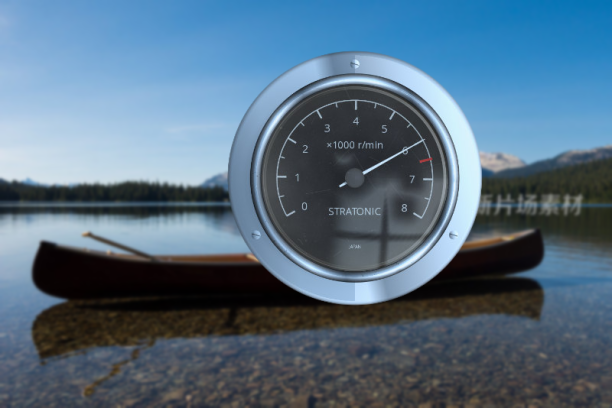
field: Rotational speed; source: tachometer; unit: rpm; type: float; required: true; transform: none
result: 6000 rpm
